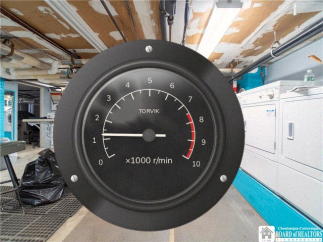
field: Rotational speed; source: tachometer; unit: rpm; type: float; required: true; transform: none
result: 1250 rpm
